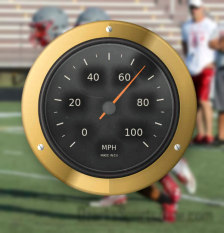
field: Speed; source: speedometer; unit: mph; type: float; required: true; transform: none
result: 65 mph
